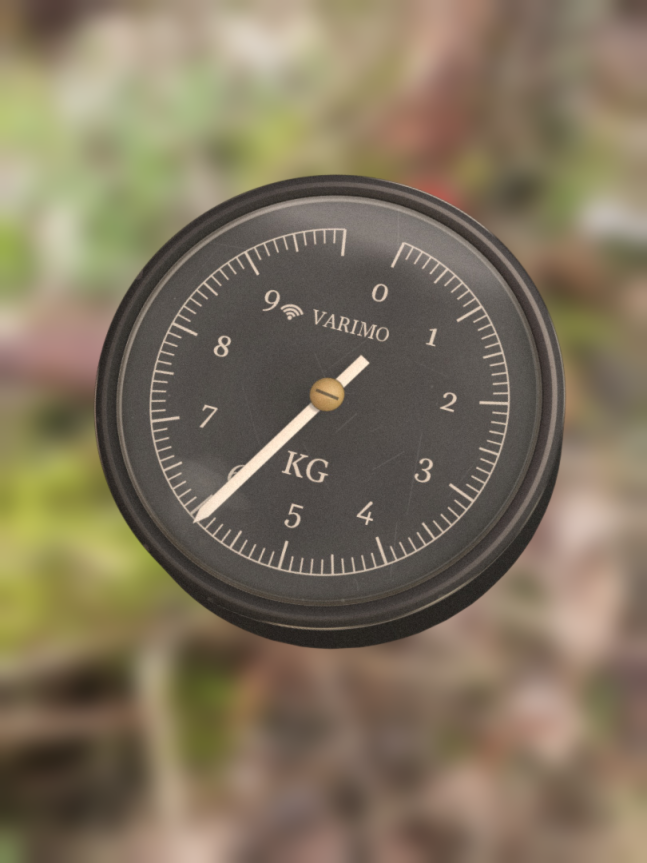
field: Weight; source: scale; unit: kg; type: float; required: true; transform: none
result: 5.9 kg
